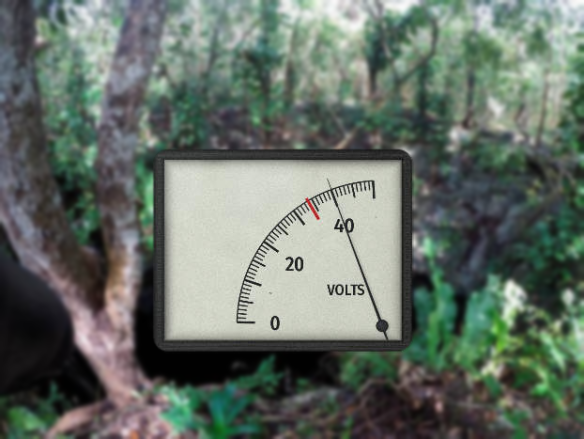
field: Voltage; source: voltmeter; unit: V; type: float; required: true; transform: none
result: 40 V
